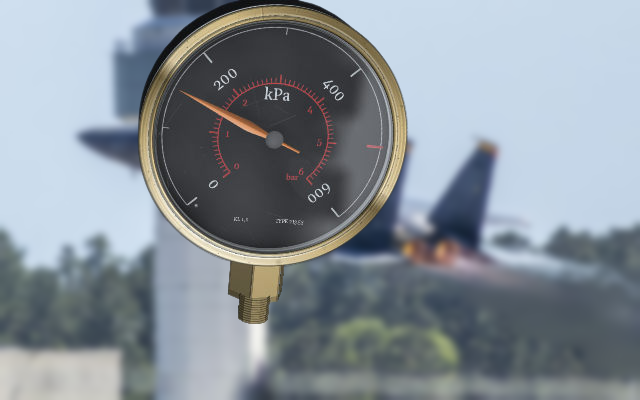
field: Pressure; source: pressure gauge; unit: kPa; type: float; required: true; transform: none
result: 150 kPa
